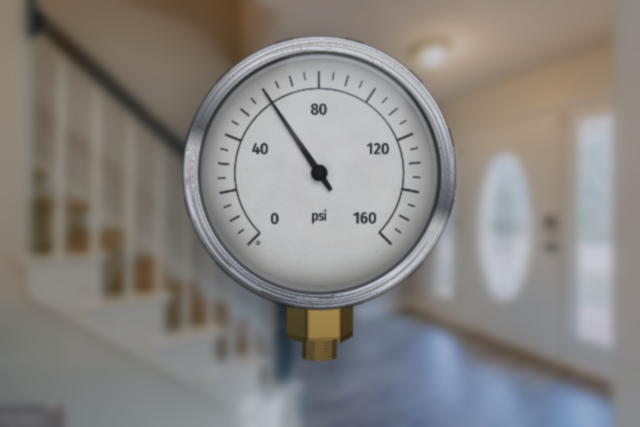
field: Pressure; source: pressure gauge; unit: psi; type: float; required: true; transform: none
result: 60 psi
